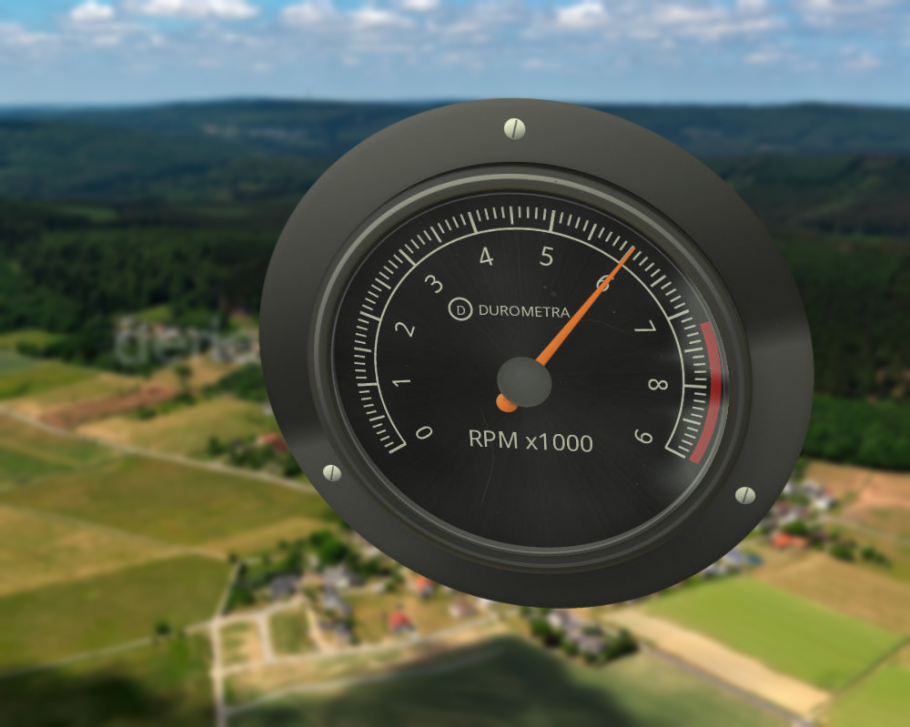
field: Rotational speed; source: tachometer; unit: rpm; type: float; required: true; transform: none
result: 6000 rpm
